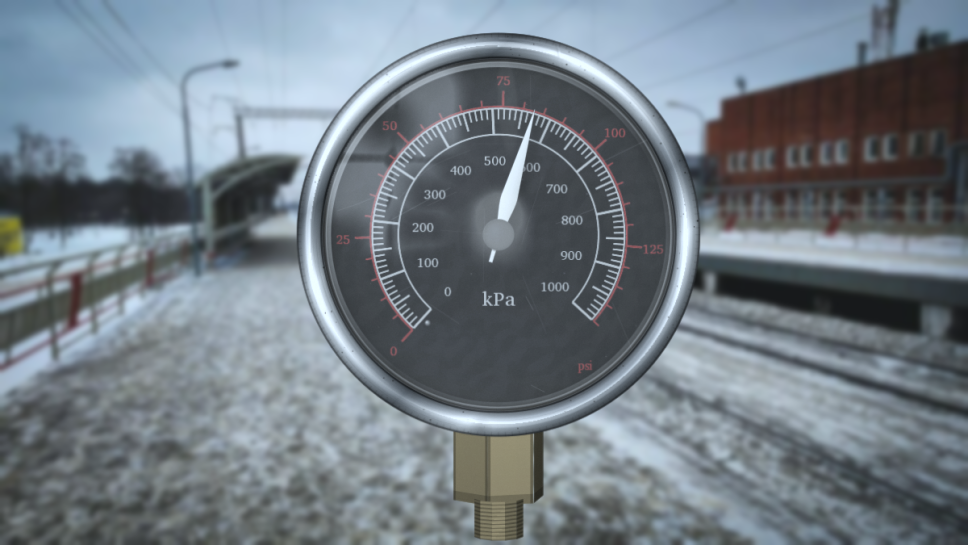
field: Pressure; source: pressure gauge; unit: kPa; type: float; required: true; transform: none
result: 570 kPa
